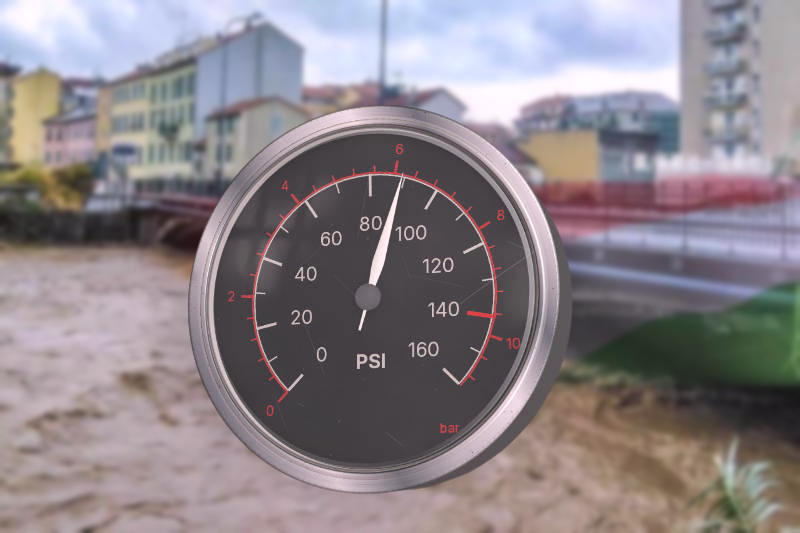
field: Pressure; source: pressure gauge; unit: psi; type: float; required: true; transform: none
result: 90 psi
